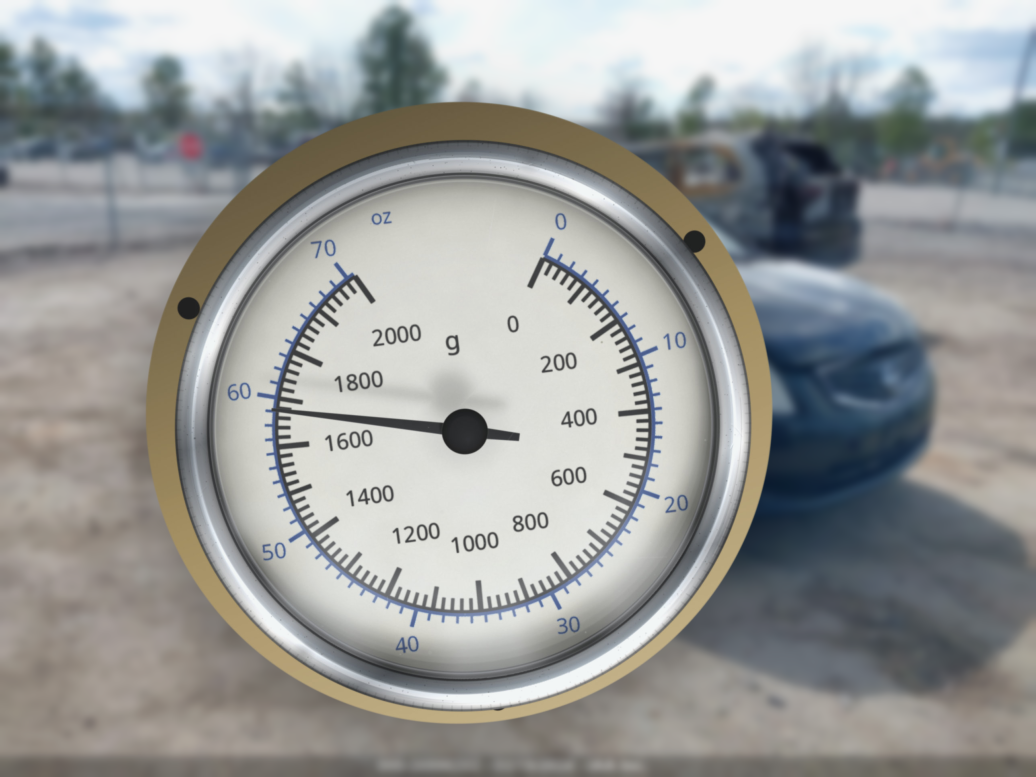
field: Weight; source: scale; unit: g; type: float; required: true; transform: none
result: 1680 g
